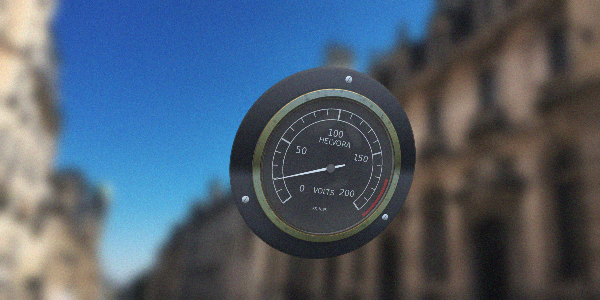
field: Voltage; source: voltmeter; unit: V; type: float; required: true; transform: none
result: 20 V
